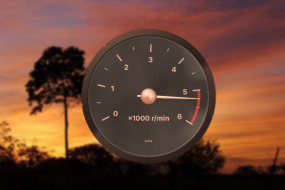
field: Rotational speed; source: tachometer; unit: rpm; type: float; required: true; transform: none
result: 5250 rpm
